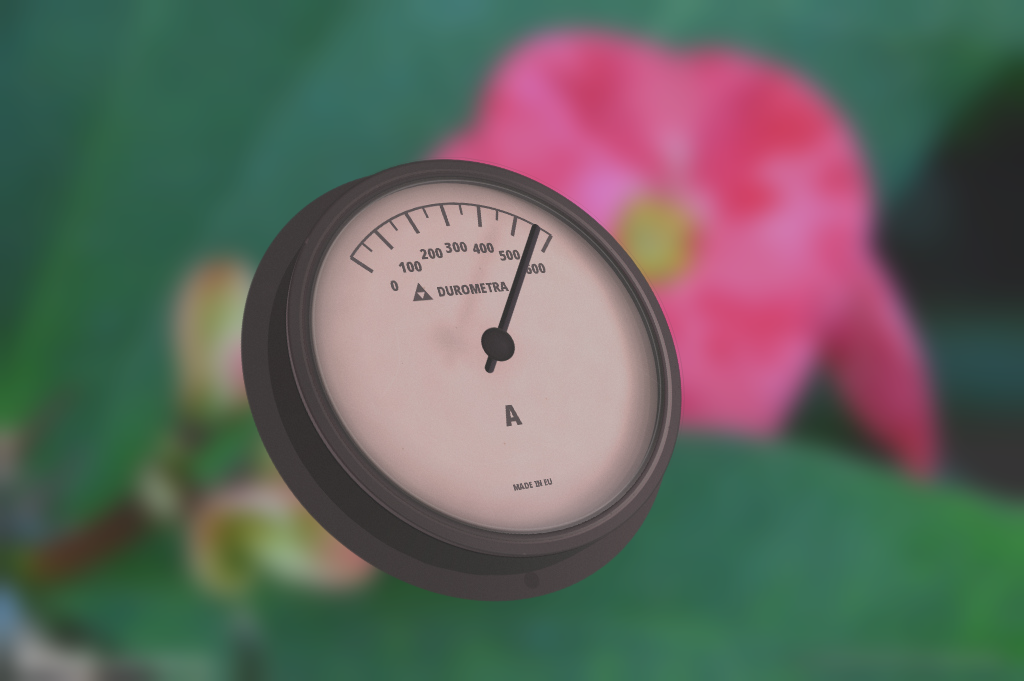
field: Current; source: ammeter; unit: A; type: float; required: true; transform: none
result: 550 A
